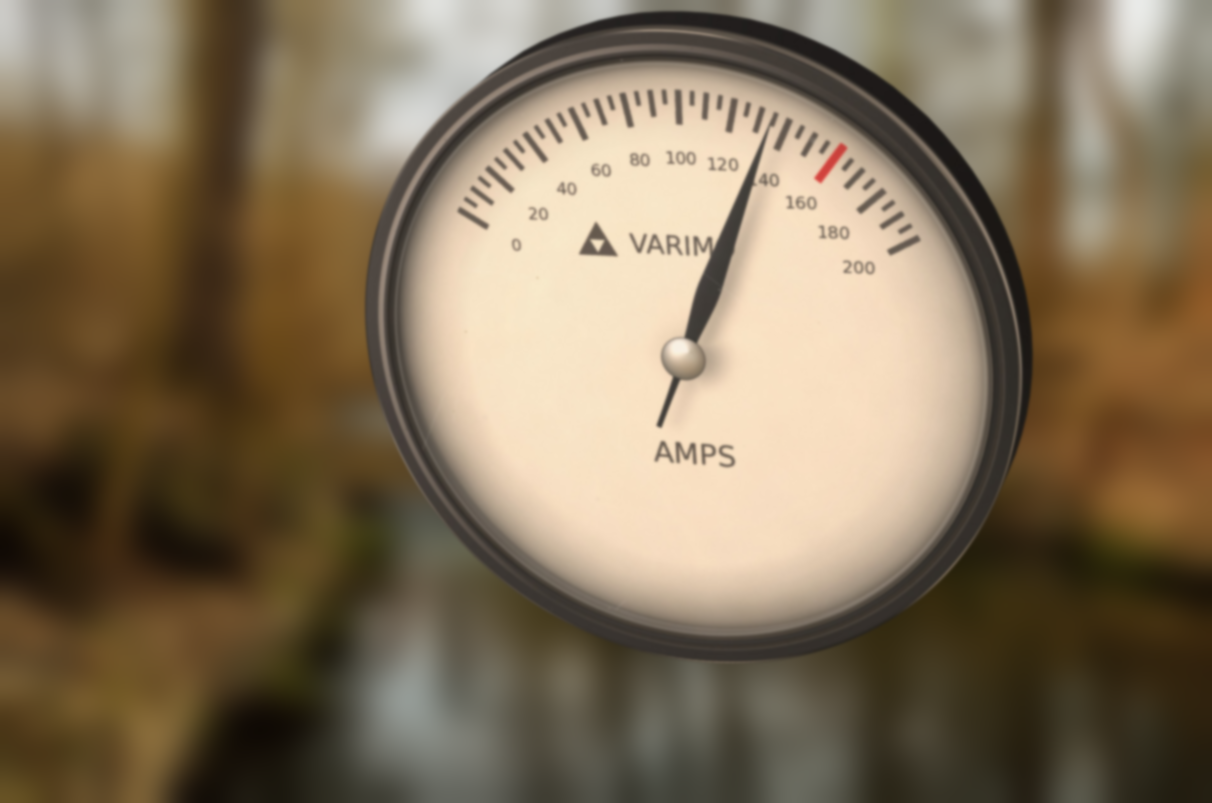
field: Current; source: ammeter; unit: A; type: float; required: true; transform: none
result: 135 A
